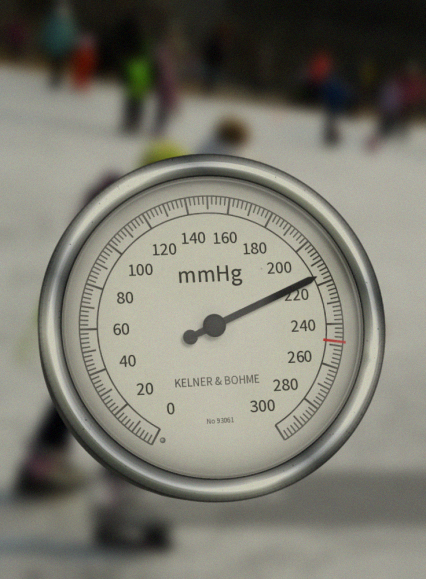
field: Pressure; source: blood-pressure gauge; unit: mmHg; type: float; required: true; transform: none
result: 216 mmHg
